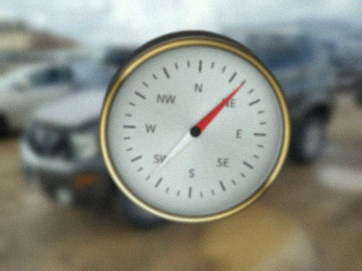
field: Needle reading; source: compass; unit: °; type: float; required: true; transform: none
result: 40 °
